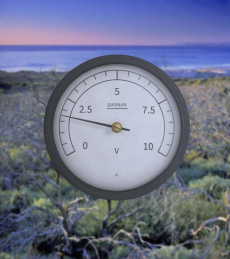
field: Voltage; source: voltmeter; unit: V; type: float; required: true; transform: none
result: 1.75 V
